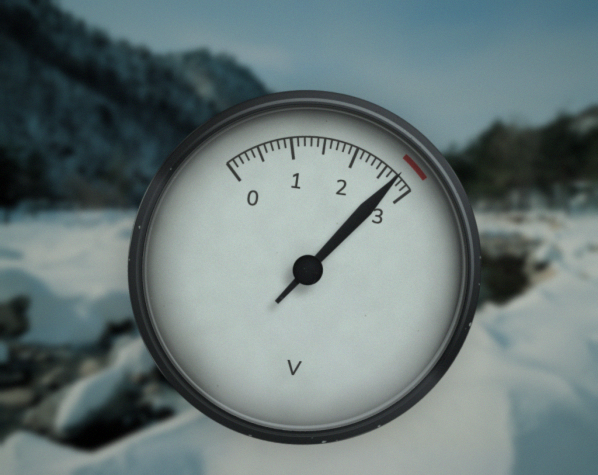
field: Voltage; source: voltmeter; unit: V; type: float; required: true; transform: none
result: 2.7 V
